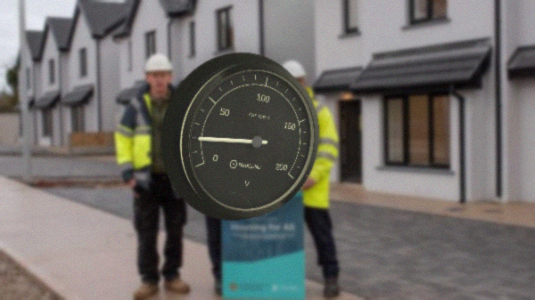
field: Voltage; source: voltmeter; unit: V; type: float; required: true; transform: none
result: 20 V
